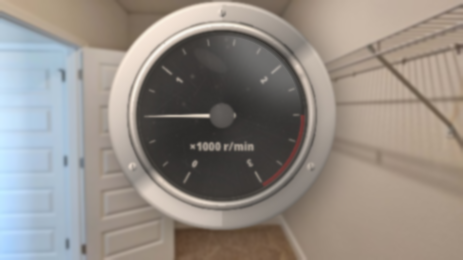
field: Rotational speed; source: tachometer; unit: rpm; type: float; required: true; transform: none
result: 600 rpm
